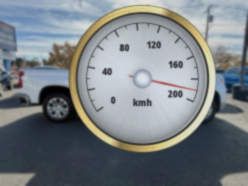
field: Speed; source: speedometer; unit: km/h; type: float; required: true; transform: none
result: 190 km/h
